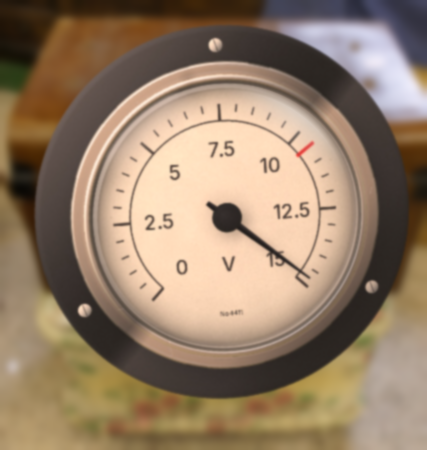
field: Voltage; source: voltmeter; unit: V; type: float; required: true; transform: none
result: 14.75 V
